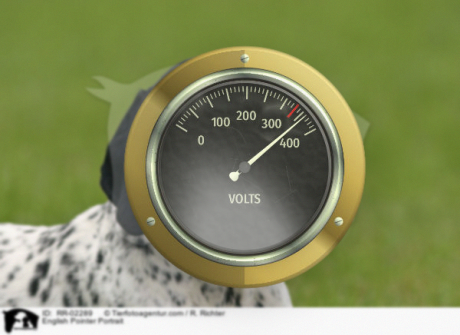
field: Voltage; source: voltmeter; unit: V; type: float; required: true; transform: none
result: 360 V
